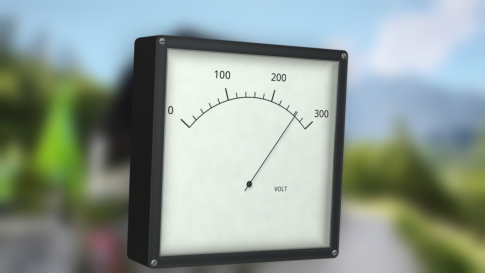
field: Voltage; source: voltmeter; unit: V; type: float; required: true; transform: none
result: 260 V
